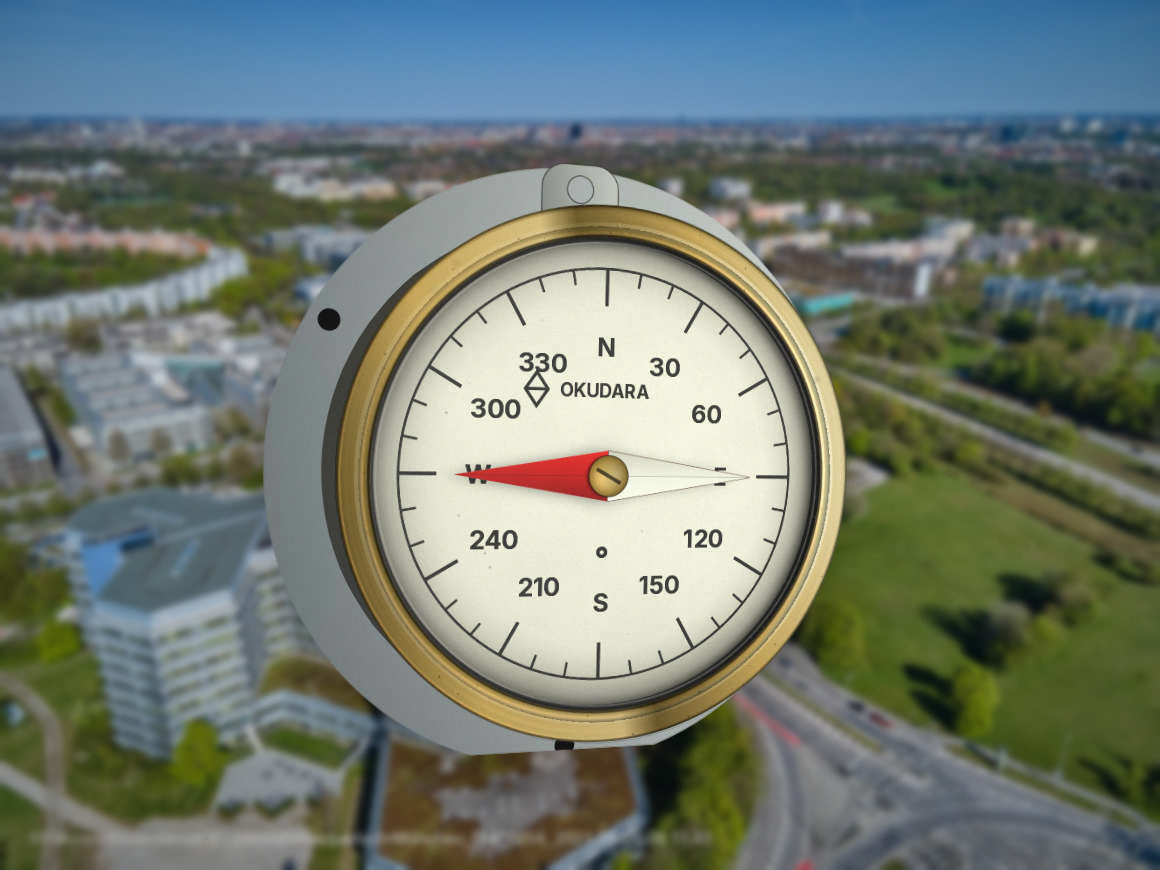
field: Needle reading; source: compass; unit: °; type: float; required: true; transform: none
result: 270 °
